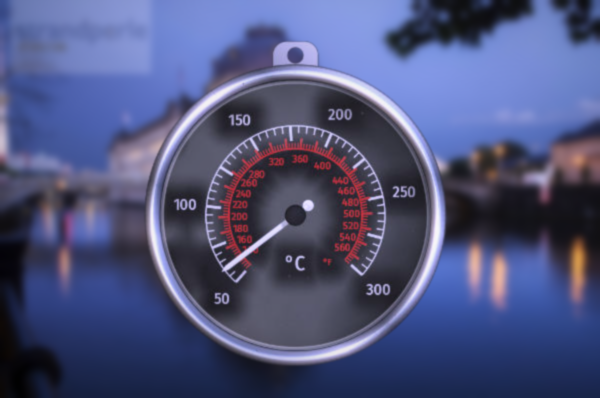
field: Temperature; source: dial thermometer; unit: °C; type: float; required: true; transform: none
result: 60 °C
